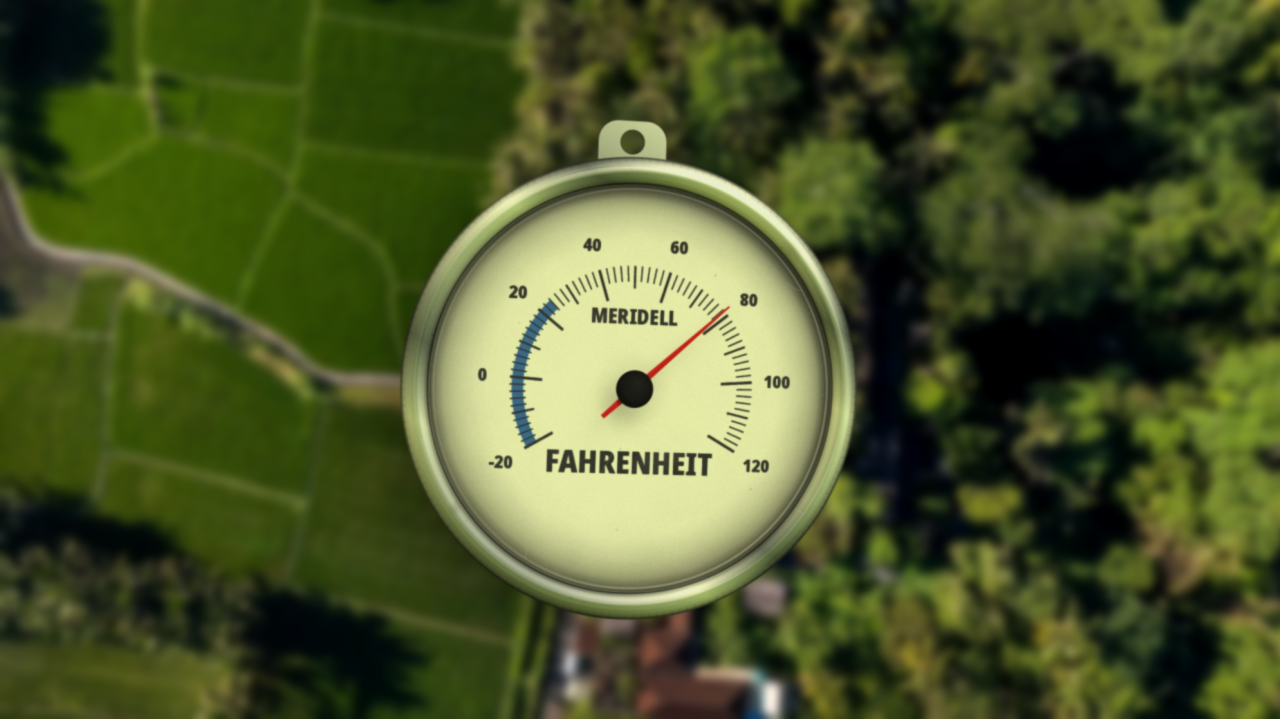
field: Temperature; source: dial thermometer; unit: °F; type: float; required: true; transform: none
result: 78 °F
